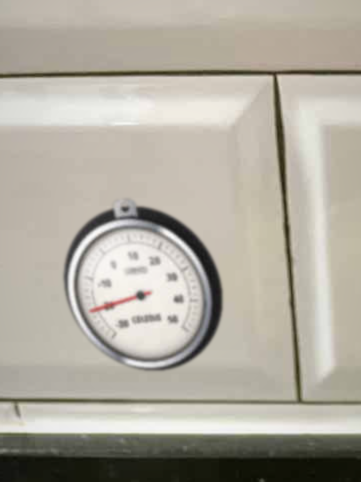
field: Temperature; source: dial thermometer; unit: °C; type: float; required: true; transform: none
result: -20 °C
